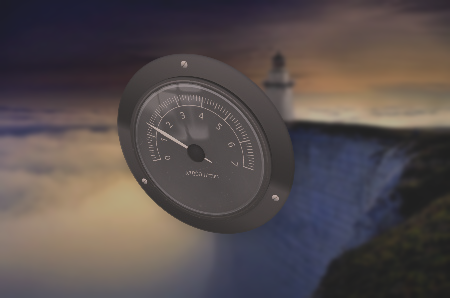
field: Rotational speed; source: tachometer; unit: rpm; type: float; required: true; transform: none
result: 1500 rpm
